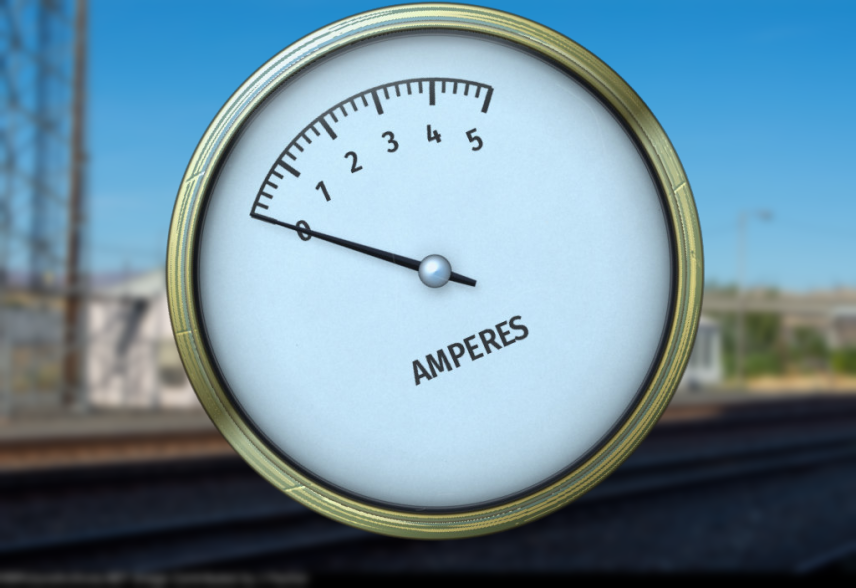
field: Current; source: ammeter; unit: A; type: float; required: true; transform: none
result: 0 A
